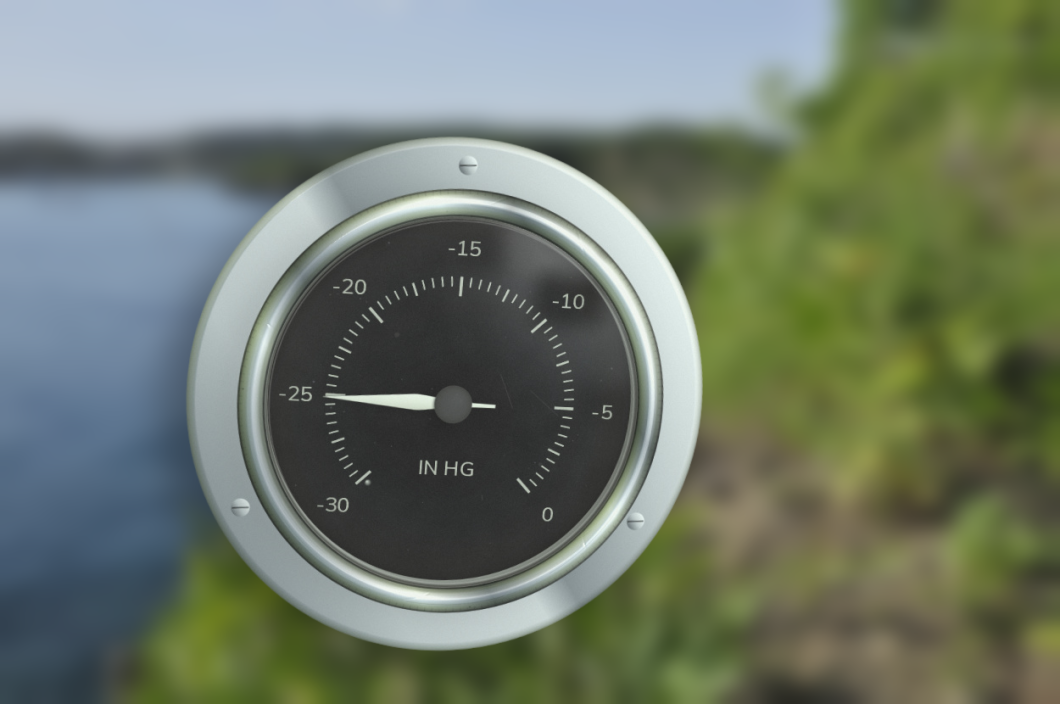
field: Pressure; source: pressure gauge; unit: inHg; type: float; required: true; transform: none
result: -25 inHg
